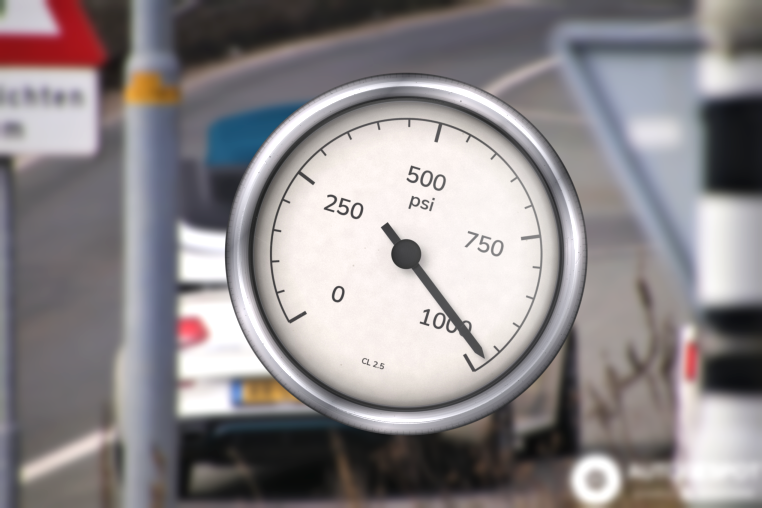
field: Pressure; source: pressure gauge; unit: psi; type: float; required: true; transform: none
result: 975 psi
